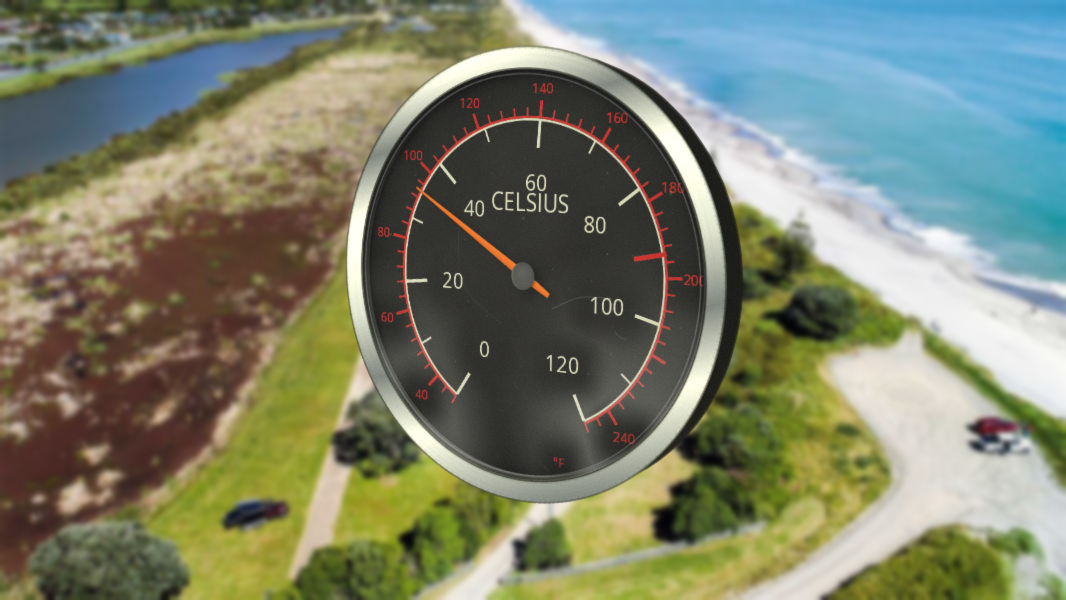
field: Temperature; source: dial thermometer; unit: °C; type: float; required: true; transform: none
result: 35 °C
